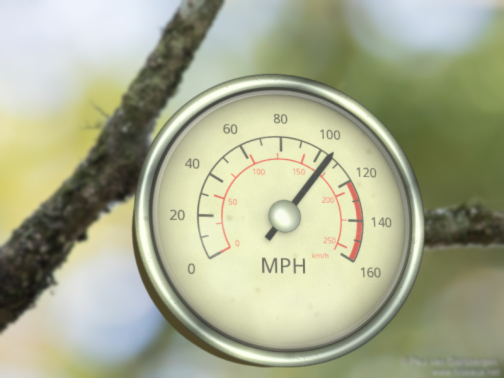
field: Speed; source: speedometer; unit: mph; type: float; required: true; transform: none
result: 105 mph
